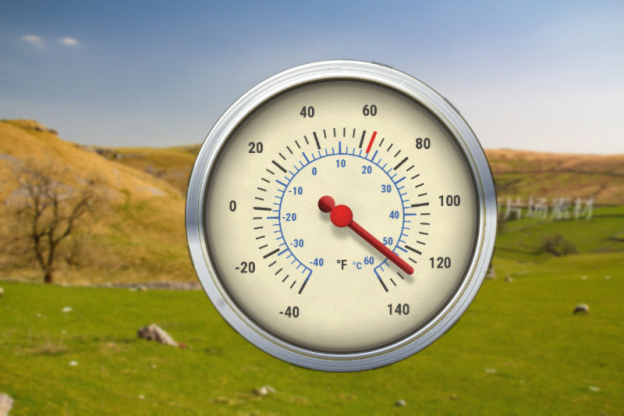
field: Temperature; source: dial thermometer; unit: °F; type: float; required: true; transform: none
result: 128 °F
